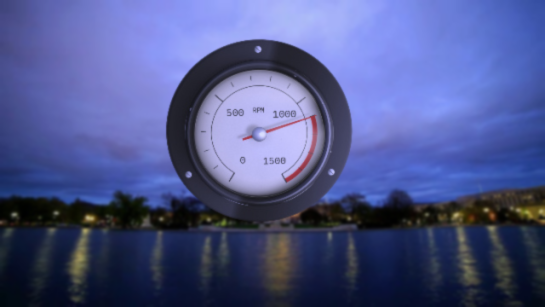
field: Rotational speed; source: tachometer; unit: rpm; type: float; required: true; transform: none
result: 1100 rpm
